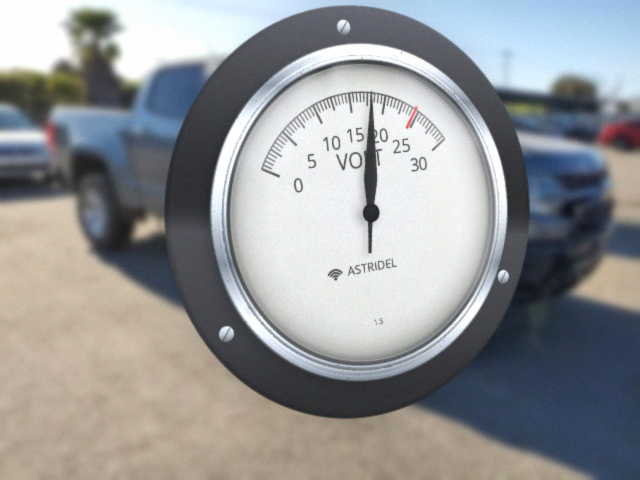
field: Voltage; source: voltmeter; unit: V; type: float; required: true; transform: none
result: 17.5 V
